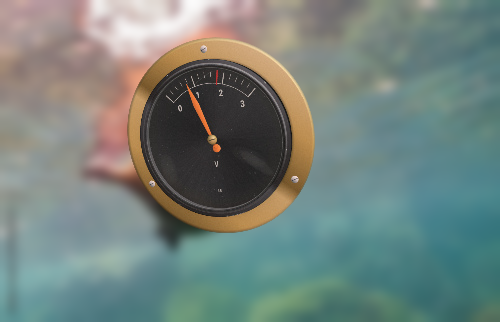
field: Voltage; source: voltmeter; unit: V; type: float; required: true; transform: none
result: 0.8 V
